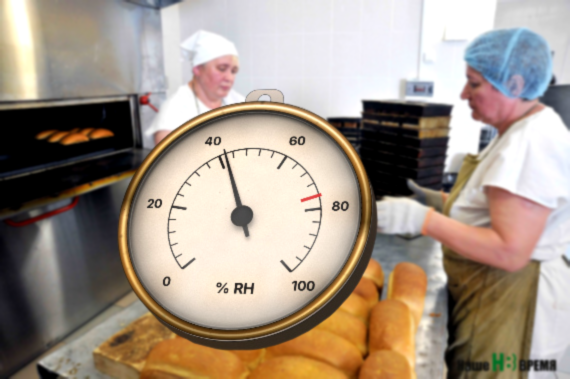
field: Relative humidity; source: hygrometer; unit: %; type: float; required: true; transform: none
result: 42 %
